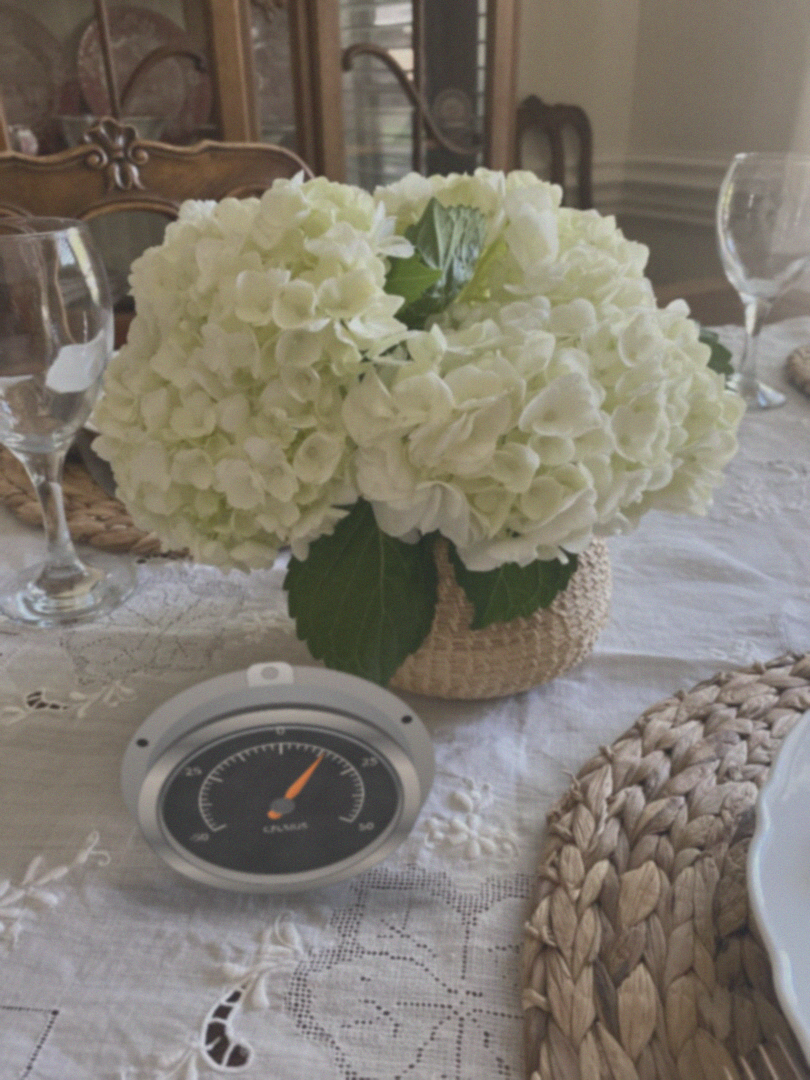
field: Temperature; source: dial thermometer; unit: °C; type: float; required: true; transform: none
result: 12.5 °C
